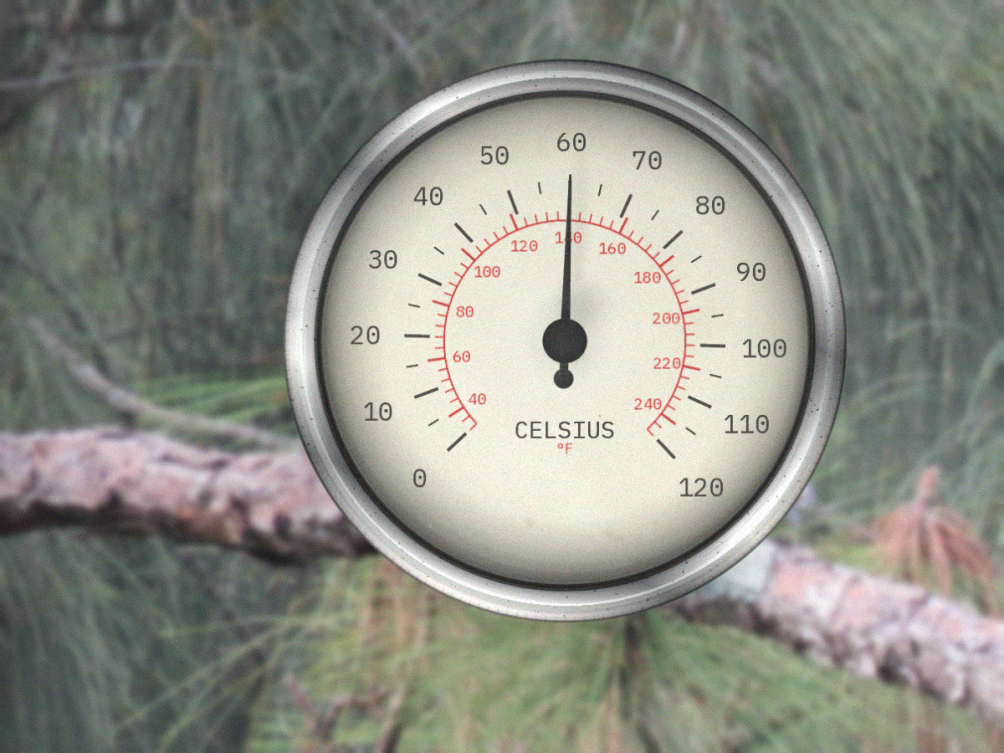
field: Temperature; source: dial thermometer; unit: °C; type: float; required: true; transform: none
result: 60 °C
